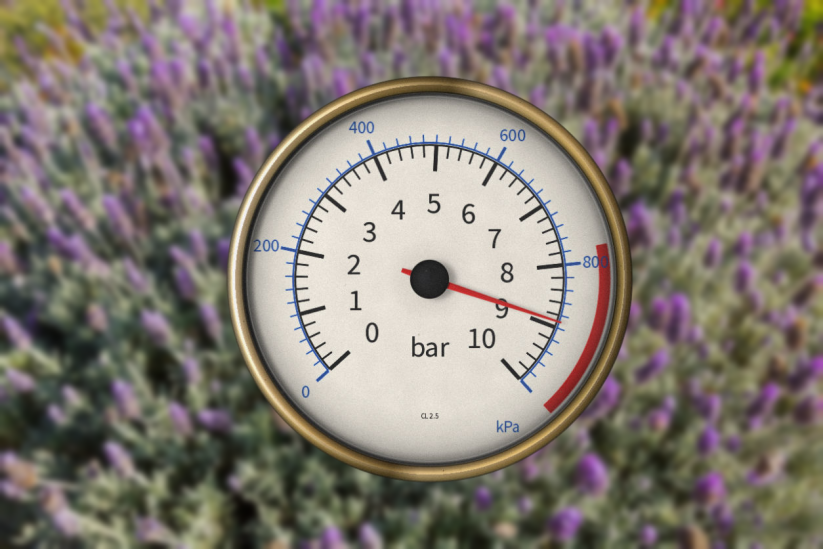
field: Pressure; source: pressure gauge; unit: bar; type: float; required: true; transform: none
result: 8.9 bar
